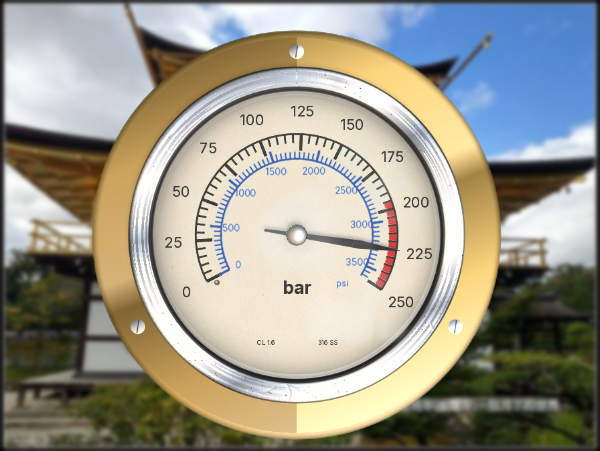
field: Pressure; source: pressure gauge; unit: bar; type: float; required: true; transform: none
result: 225 bar
